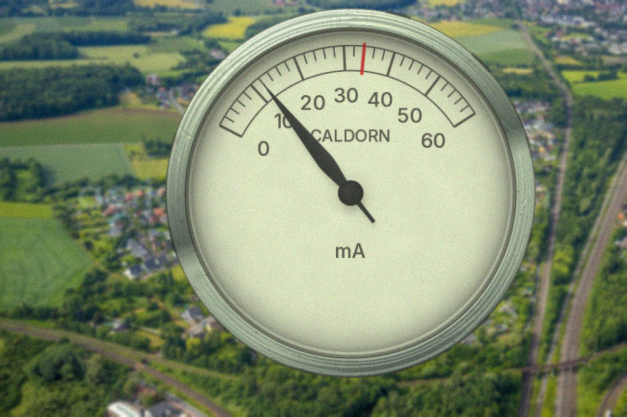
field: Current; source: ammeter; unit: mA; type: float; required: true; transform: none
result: 12 mA
